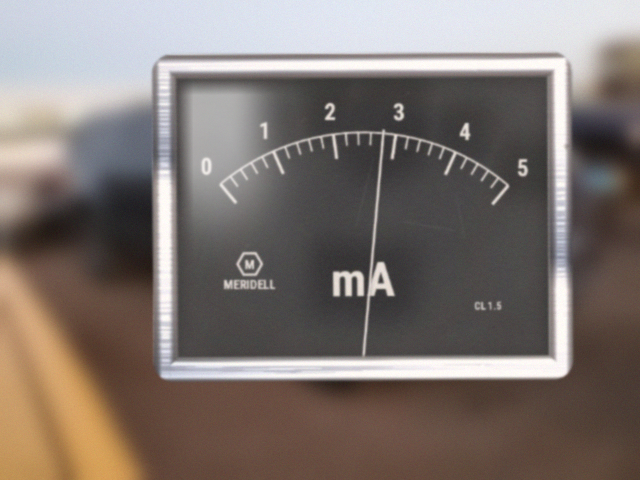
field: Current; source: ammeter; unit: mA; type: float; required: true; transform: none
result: 2.8 mA
